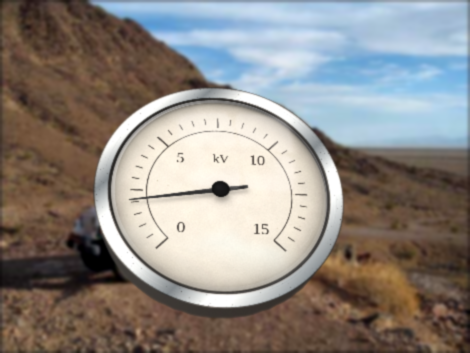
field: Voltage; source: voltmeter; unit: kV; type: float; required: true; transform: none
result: 2 kV
